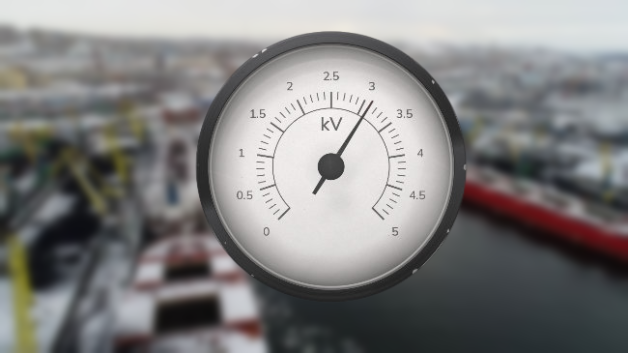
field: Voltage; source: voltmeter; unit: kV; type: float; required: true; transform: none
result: 3.1 kV
